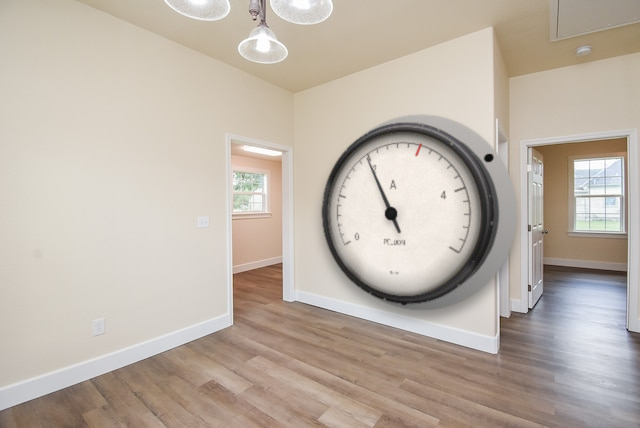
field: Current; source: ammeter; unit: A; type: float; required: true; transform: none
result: 2 A
